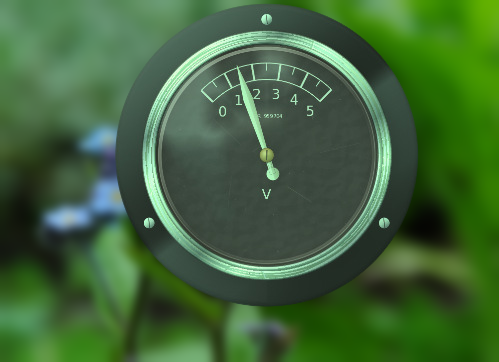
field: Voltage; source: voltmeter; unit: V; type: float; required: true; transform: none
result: 1.5 V
